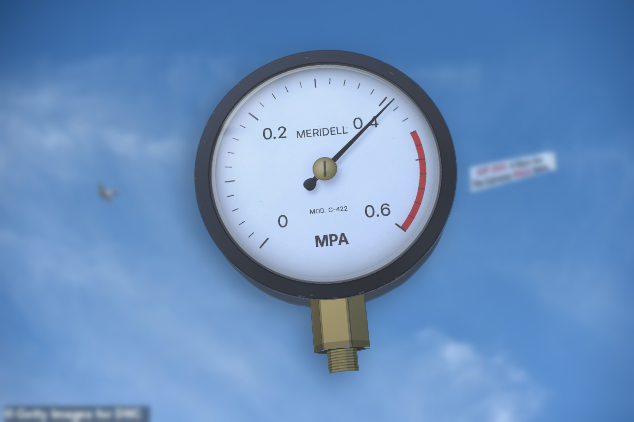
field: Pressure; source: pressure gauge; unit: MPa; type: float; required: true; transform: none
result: 0.41 MPa
